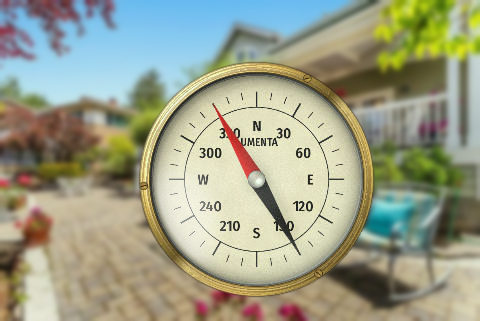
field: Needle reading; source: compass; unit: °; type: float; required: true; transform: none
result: 330 °
